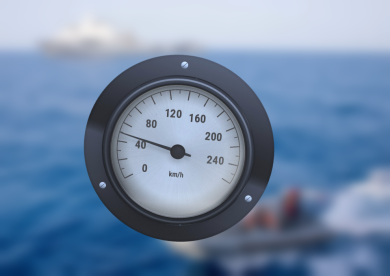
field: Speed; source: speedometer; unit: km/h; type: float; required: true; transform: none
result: 50 km/h
